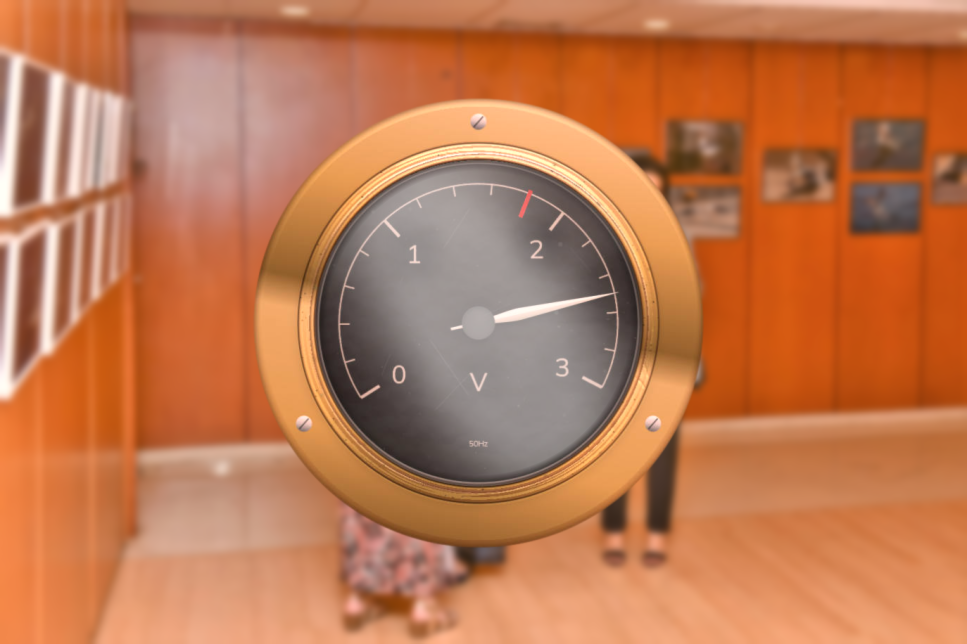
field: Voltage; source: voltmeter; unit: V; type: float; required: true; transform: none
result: 2.5 V
